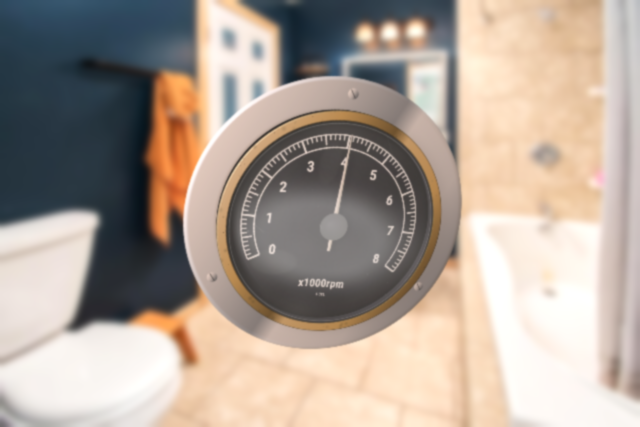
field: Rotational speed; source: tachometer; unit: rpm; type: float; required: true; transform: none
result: 4000 rpm
